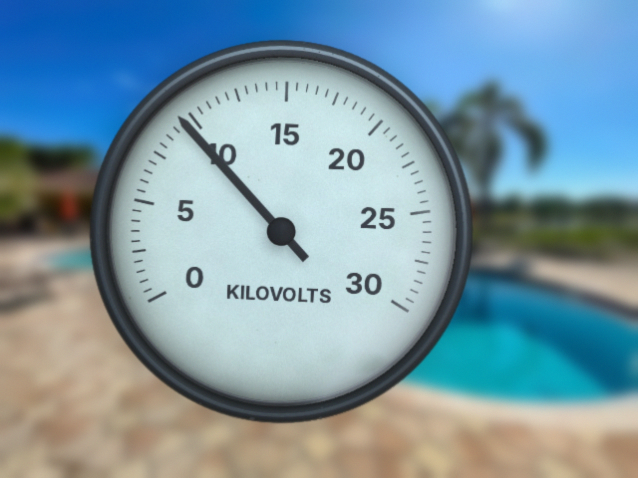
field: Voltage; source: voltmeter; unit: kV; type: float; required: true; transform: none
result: 9.5 kV
